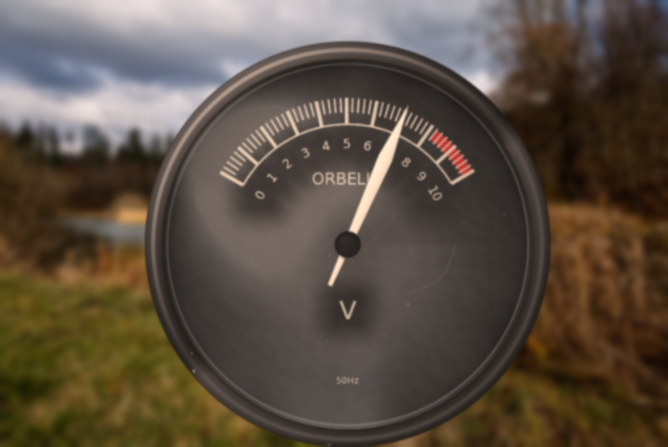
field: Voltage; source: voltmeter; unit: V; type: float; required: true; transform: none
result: 7 V
